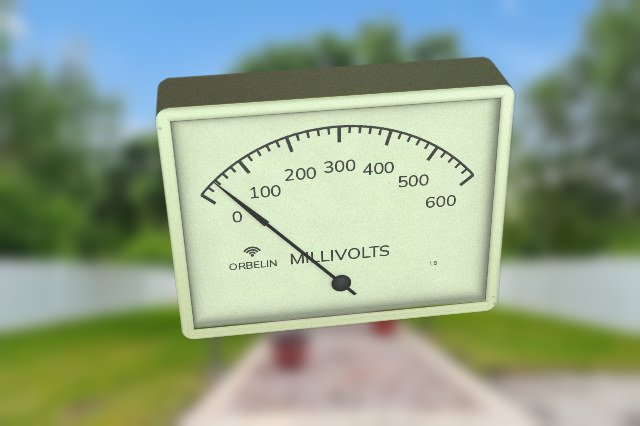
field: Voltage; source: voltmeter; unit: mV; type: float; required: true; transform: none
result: 40 mV
